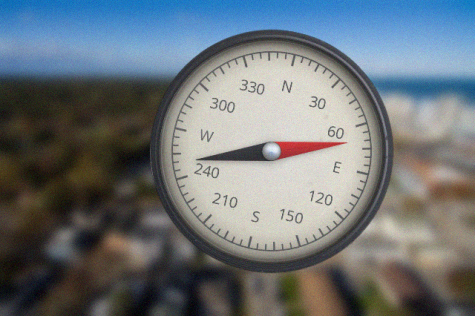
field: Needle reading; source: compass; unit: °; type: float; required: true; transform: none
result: 70 °
